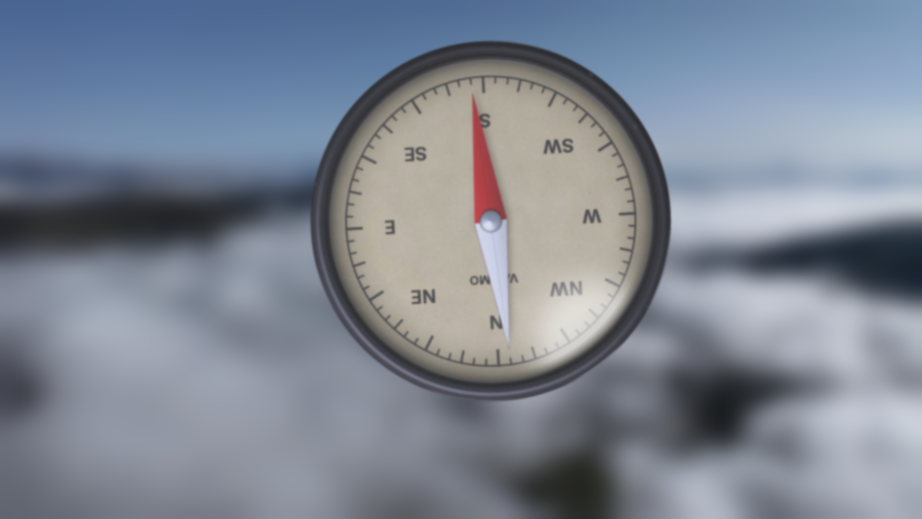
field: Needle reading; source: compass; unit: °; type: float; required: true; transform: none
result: 175 °
